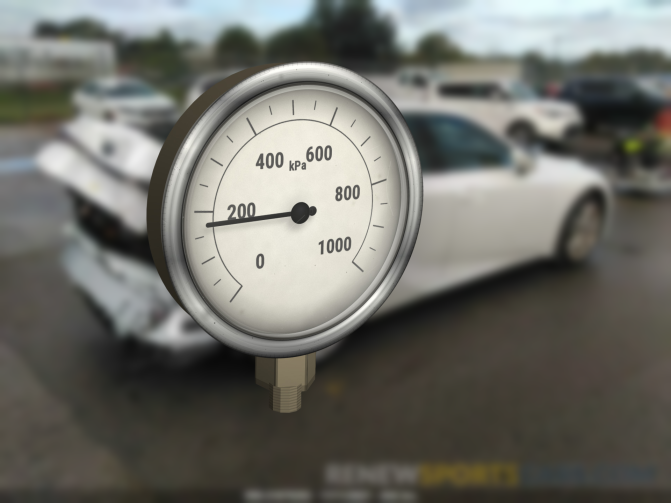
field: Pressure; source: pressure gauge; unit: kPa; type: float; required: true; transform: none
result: 175 kPa
